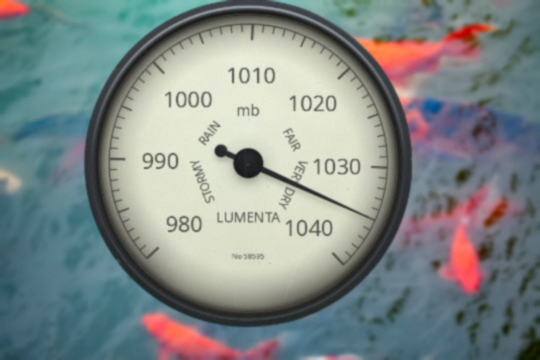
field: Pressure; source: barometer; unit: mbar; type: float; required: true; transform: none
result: 1035 mbar
